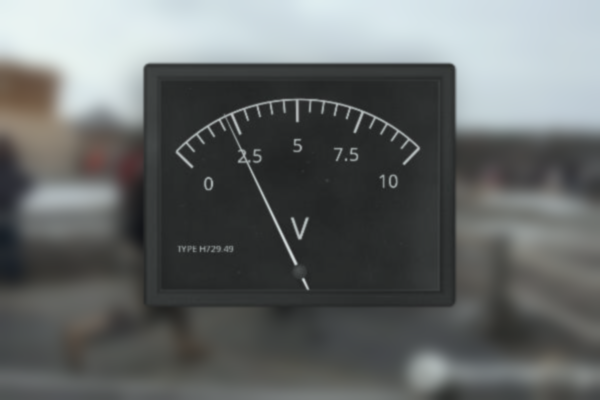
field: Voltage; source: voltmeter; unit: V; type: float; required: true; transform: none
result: 2.25 V
